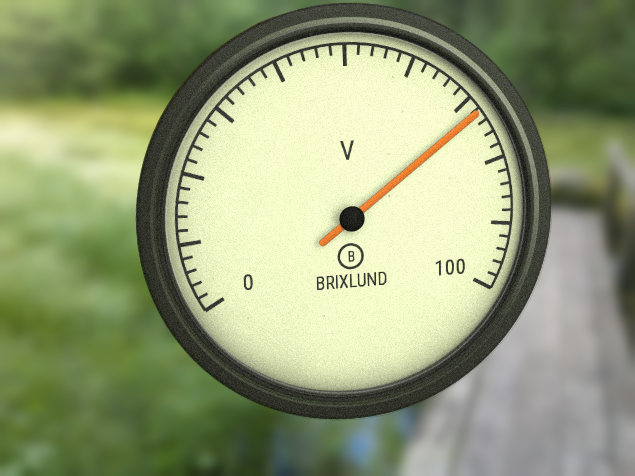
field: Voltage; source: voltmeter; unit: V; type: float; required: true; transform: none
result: 72 V
